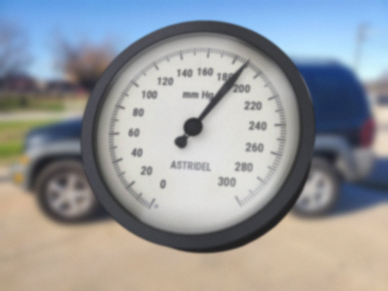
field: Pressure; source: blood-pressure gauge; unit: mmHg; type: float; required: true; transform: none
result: 190 mmHg
